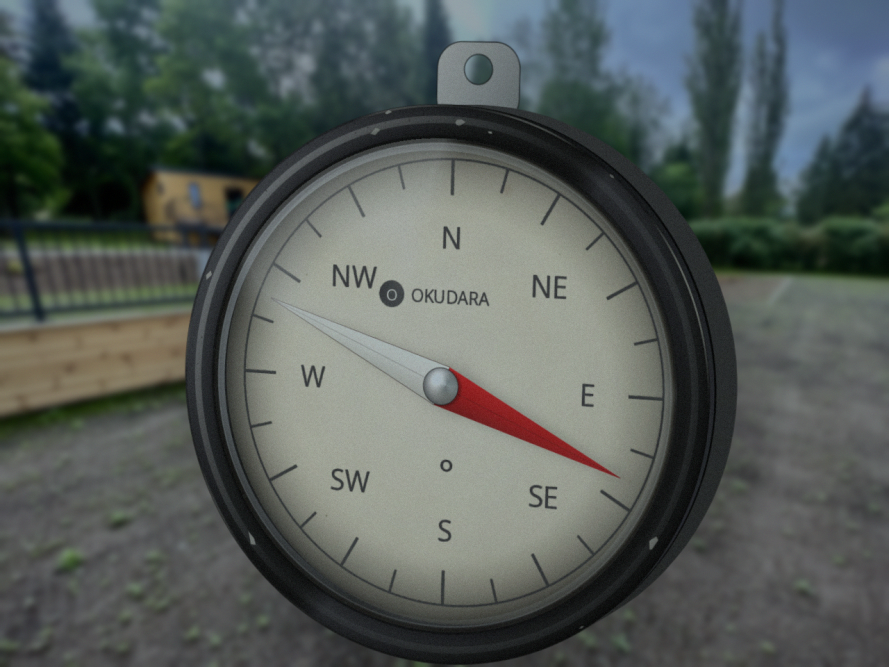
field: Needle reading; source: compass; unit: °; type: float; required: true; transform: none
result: 112.5 °
